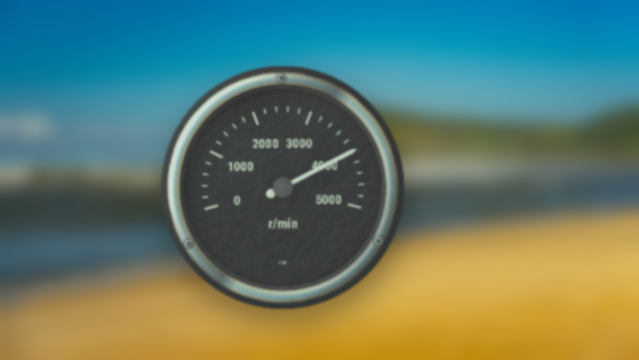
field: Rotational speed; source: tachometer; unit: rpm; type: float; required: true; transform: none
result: 4000 rpm
